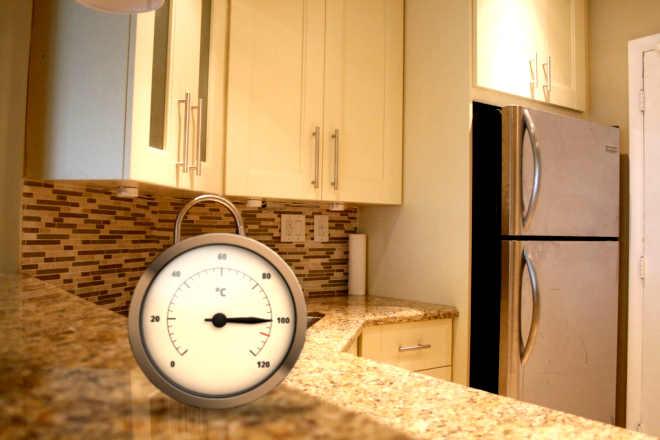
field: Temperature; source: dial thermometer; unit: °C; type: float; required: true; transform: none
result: 100 °C
